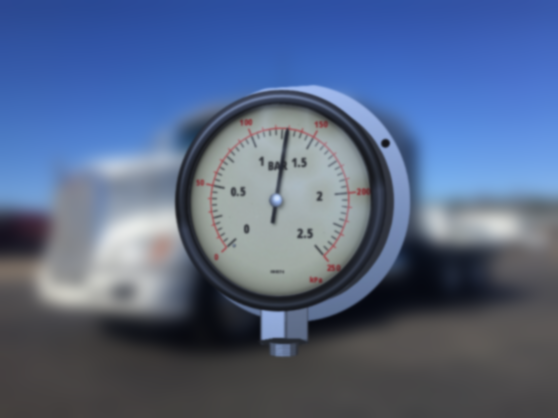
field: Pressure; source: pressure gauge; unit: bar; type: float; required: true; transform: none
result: 1.3 bar
